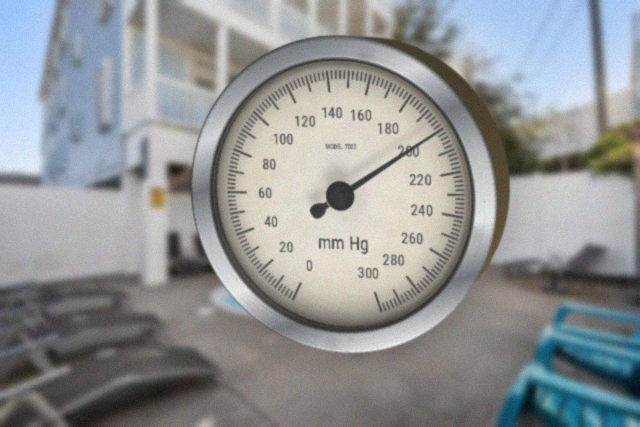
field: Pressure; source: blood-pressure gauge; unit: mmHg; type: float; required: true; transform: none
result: 200 mmHg
